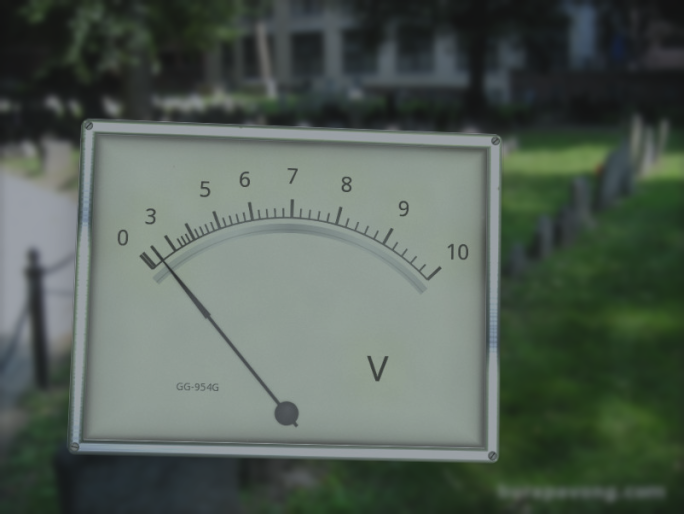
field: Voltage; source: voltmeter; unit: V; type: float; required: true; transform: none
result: 2 V
